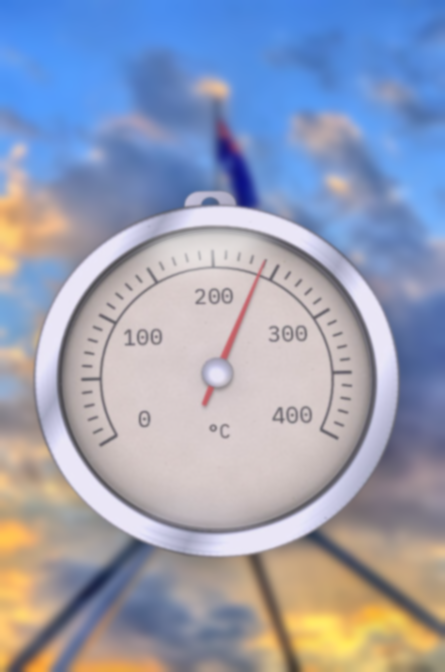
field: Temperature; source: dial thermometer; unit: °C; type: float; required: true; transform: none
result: 240 °C
